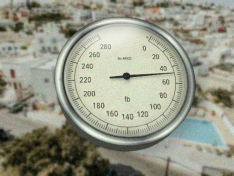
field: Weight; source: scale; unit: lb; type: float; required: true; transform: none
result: 50 lb
